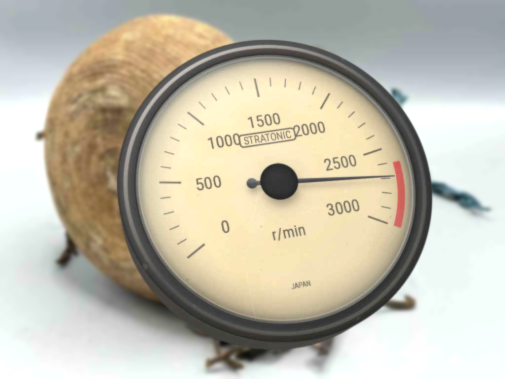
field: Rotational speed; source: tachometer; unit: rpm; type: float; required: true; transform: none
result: 2700 rpm
